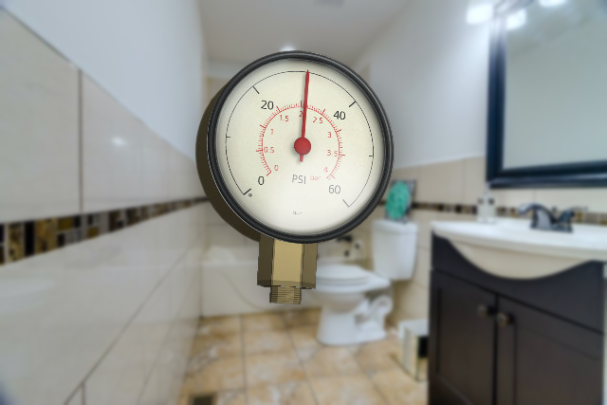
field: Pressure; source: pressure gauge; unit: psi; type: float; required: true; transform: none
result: 30 psi
